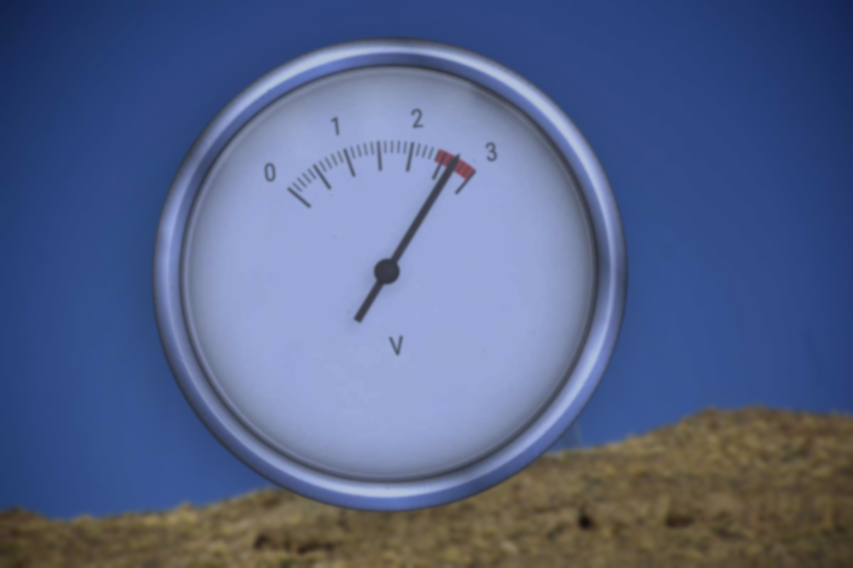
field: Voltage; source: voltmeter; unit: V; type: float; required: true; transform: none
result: 2.7 V
